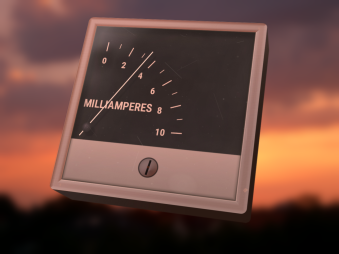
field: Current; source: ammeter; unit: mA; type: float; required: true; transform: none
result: 3.5 mA
